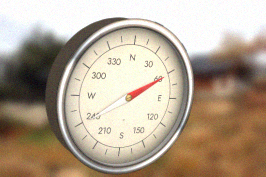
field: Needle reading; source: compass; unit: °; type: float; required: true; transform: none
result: 60 °
